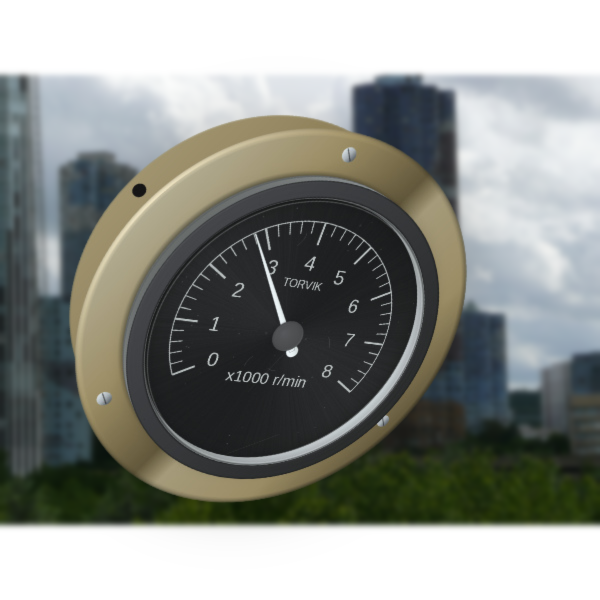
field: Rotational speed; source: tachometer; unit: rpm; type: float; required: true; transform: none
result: 2800 rpm
